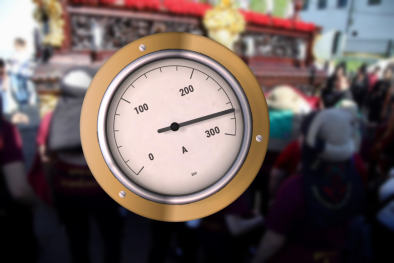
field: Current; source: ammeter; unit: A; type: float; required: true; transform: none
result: 270 A
